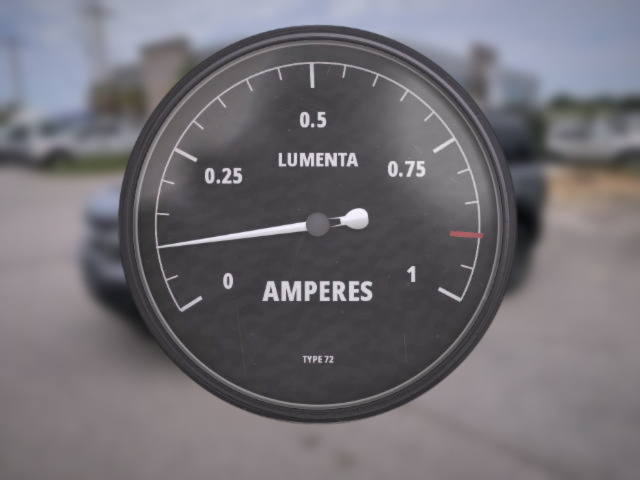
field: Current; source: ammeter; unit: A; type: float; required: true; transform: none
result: 0.1 A
